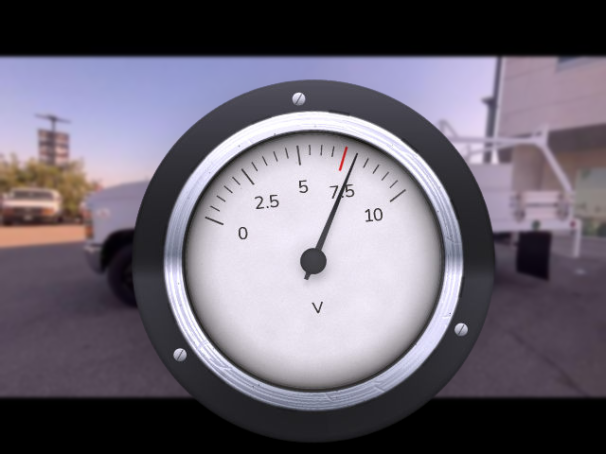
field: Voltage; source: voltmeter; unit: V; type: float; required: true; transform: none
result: 7.5 V
